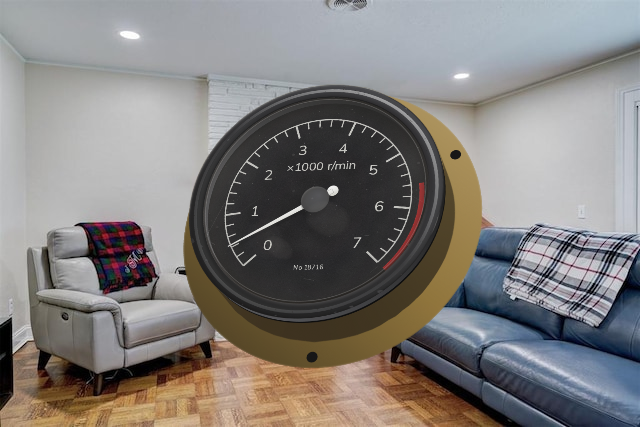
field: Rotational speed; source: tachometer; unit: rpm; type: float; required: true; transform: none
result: 400 rpm
